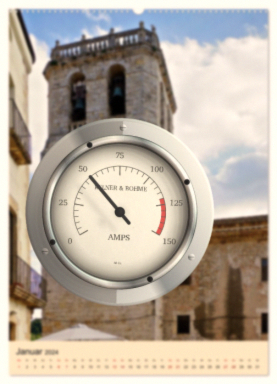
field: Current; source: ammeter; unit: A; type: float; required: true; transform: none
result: 50 A
